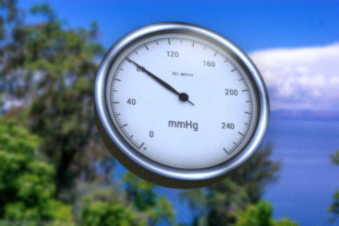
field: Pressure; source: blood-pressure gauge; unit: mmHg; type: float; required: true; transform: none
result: 80 mmHg
